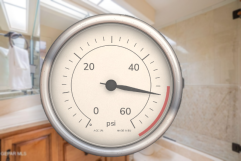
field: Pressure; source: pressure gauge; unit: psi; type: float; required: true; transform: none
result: 50 psi
